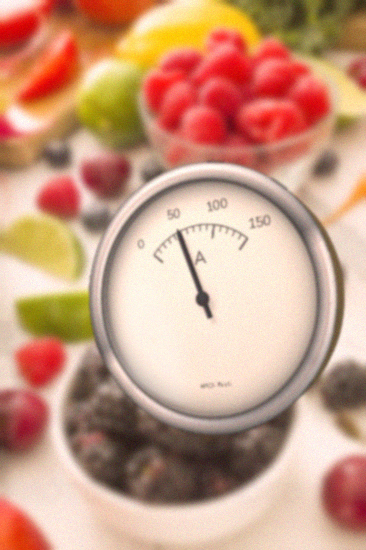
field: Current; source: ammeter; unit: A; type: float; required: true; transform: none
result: 50 A
